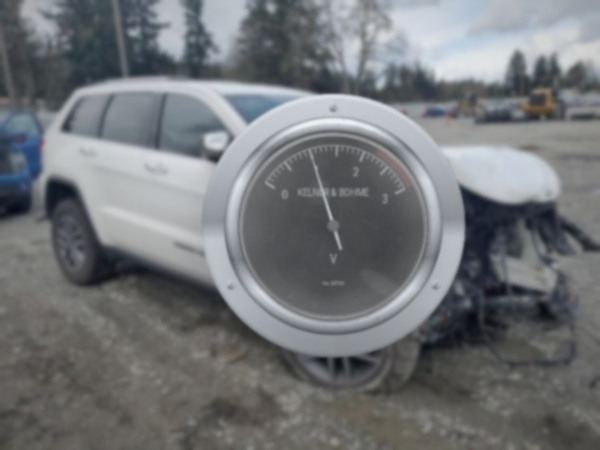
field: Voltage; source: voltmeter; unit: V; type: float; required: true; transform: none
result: 1 V
